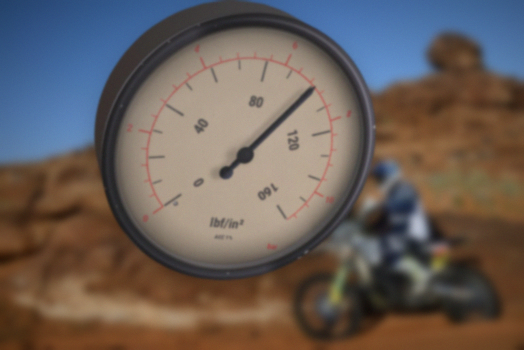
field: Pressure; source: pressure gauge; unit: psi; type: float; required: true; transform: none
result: 100 psi
